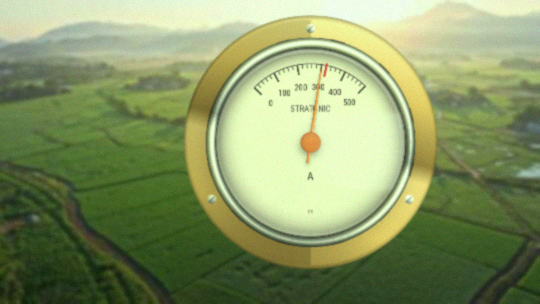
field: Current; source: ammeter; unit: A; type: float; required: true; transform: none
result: 300 A
